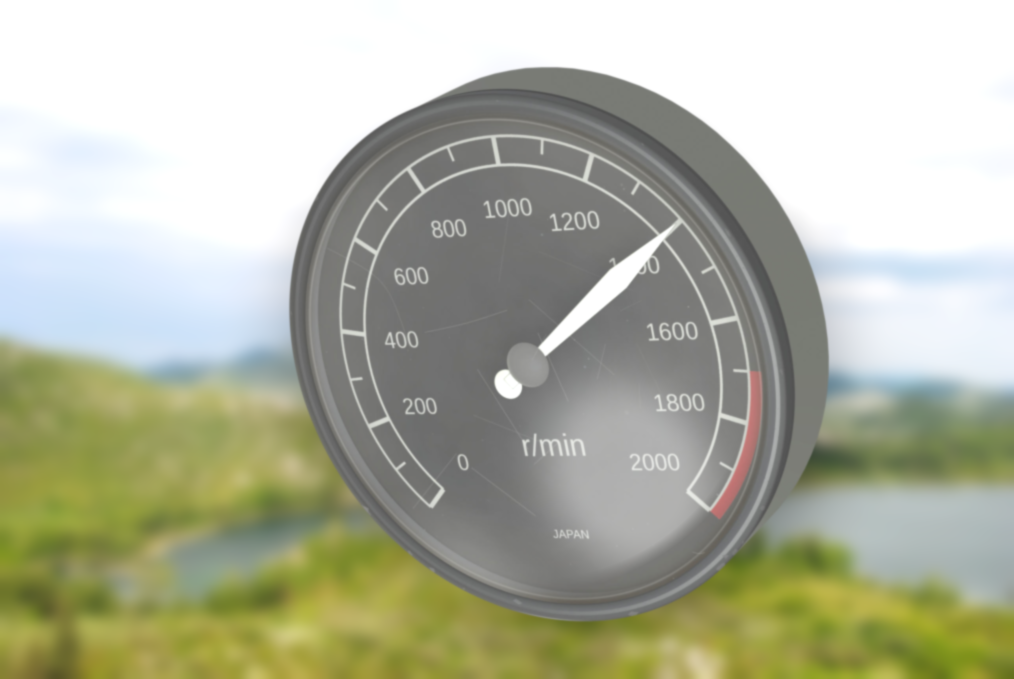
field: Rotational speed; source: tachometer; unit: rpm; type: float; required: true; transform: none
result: 1400 rpm
